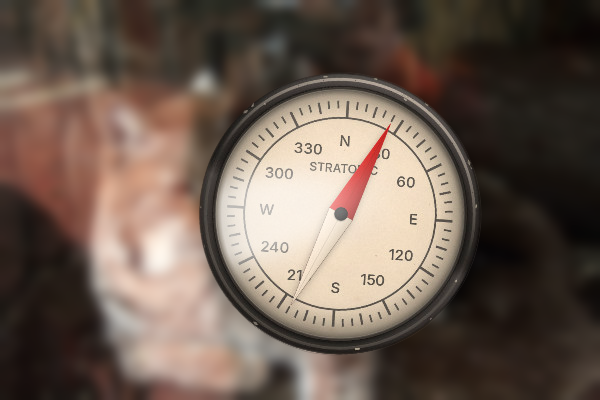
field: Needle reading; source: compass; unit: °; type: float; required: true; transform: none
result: 25 °
